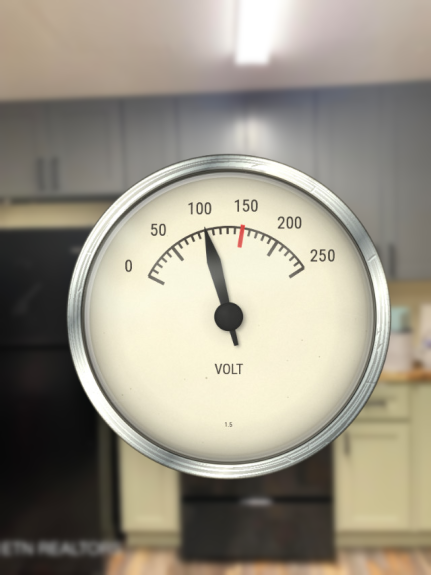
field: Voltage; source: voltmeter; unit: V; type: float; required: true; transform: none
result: 100 V
